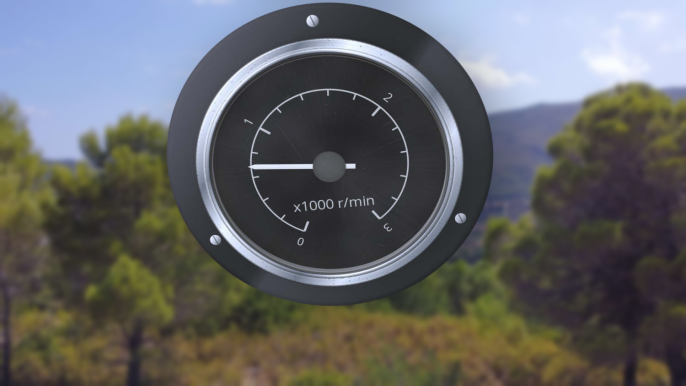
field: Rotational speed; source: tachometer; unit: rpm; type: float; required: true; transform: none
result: 700 rpm
